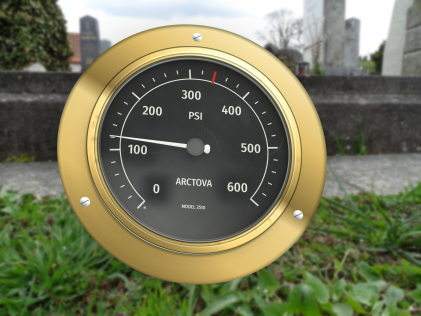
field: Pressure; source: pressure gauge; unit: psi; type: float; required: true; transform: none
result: 120 psi
